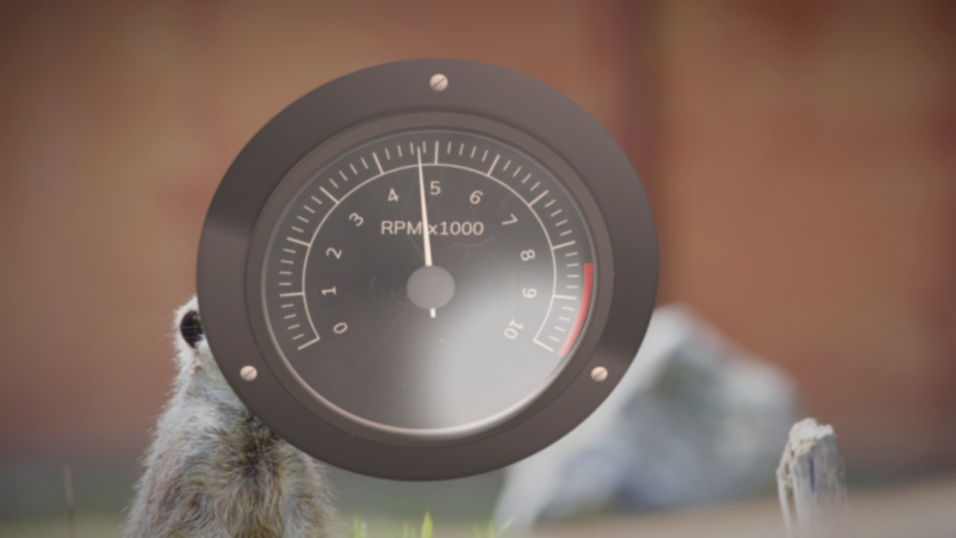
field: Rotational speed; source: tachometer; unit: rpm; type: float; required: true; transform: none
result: 4700 rpm
